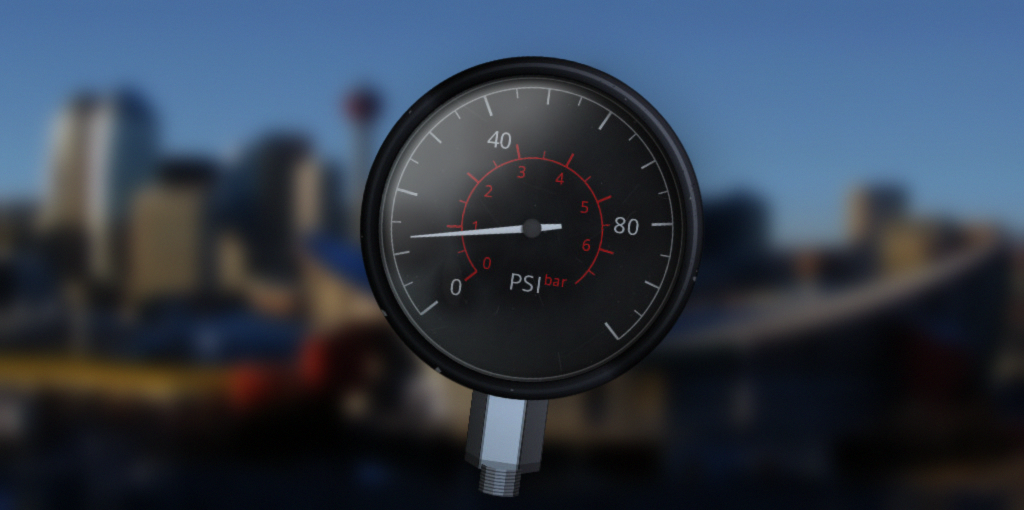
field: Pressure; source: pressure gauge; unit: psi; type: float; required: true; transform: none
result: 12.5 psi
